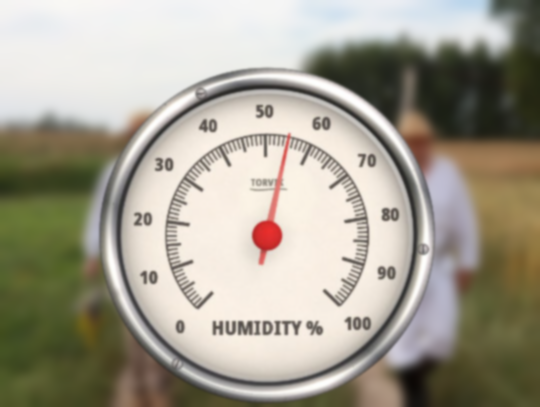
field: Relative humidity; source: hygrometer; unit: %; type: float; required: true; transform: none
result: 55 %
